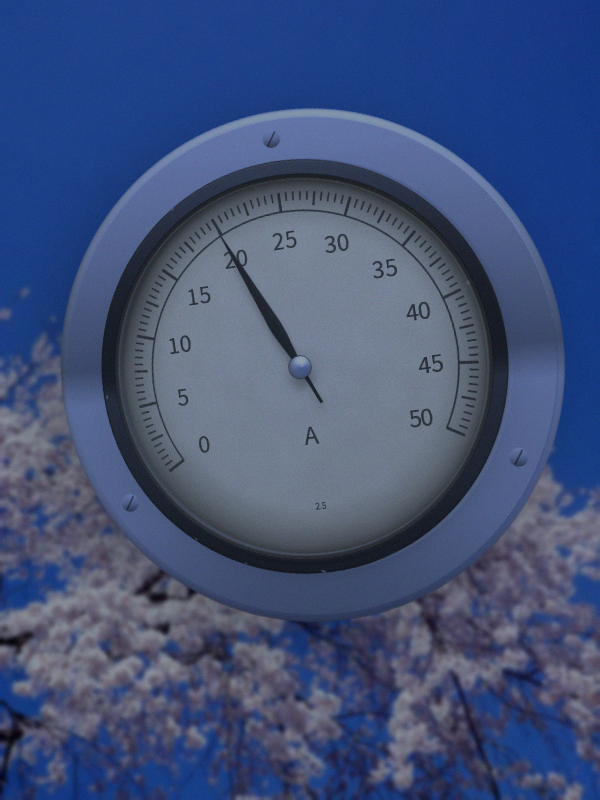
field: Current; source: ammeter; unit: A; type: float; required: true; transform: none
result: 20 A
